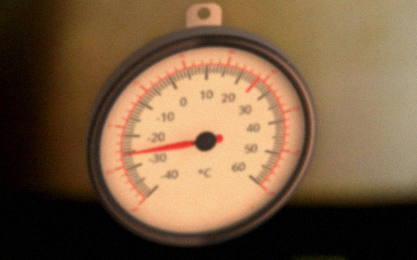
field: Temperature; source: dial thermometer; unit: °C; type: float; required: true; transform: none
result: -25 °C
